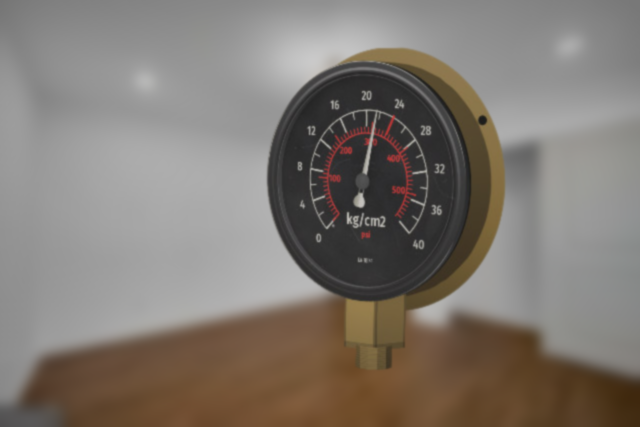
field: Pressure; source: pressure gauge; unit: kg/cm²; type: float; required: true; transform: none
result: 22 kg/cm²
